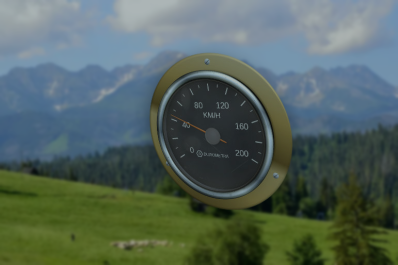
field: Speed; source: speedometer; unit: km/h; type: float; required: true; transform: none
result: 45 km/h
